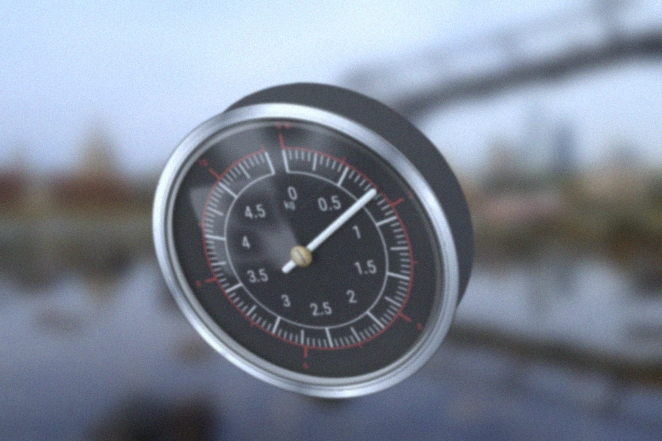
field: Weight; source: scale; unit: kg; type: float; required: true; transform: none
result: 0.75 kg
